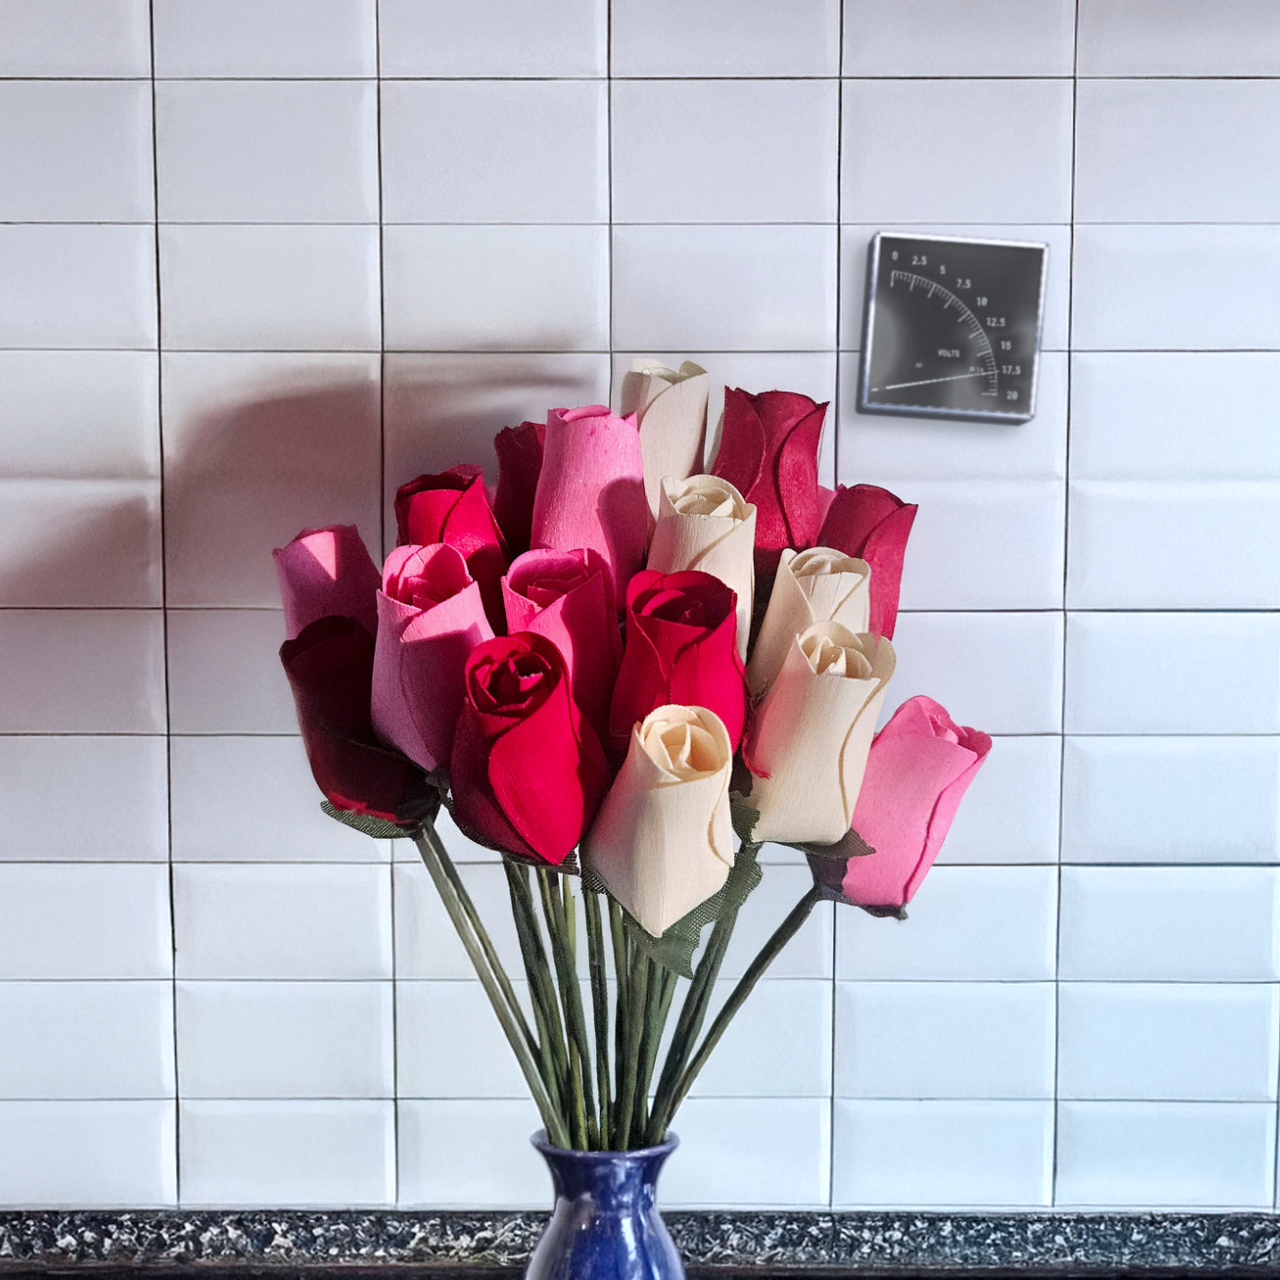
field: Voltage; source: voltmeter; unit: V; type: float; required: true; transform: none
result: 17.5 V
